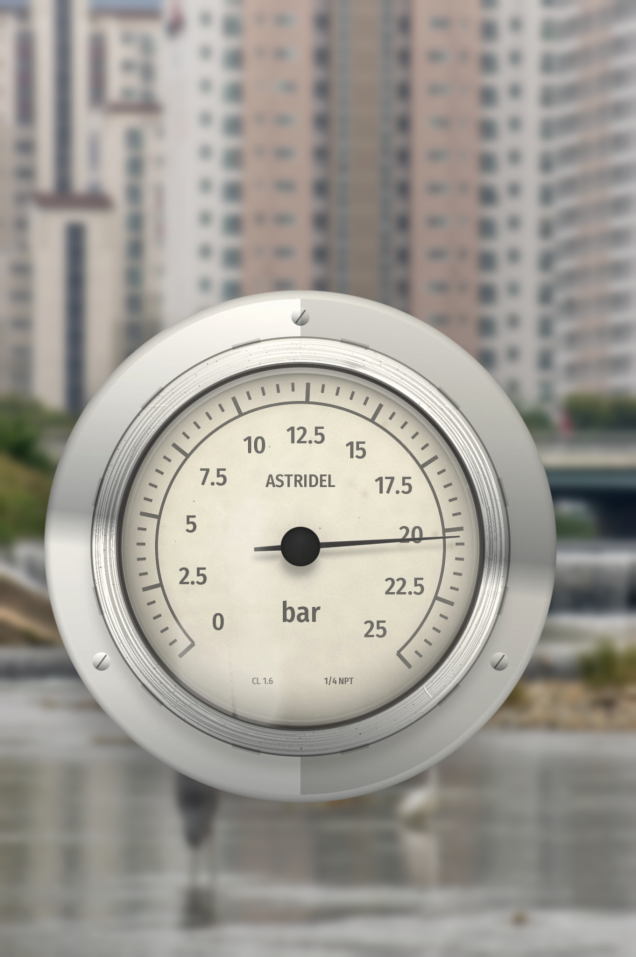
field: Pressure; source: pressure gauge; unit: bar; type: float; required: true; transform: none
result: 20.25 bar
